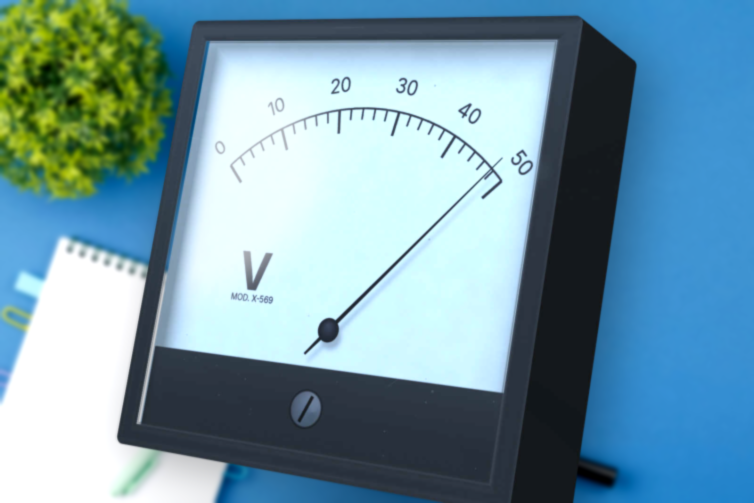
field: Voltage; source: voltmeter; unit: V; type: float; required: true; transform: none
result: 48 V
